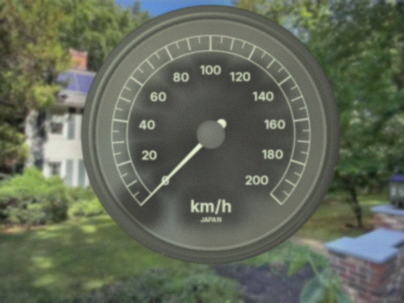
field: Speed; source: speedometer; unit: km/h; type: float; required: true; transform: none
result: 0 km/h
